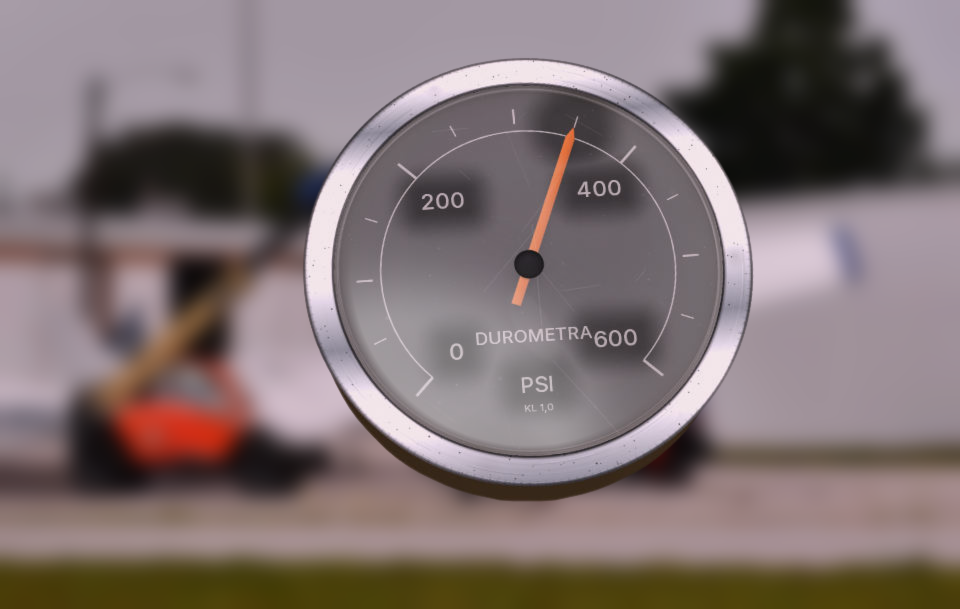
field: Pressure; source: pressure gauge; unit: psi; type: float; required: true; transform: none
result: 350 psi
